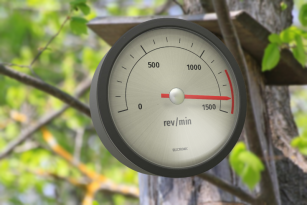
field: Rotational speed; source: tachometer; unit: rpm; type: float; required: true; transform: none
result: 1400 rpm
